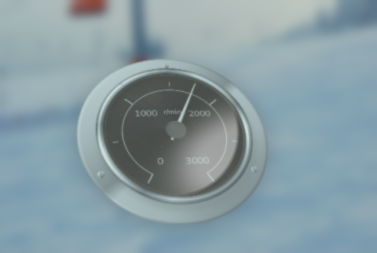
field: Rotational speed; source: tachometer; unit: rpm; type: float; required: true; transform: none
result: 1750 rpm
